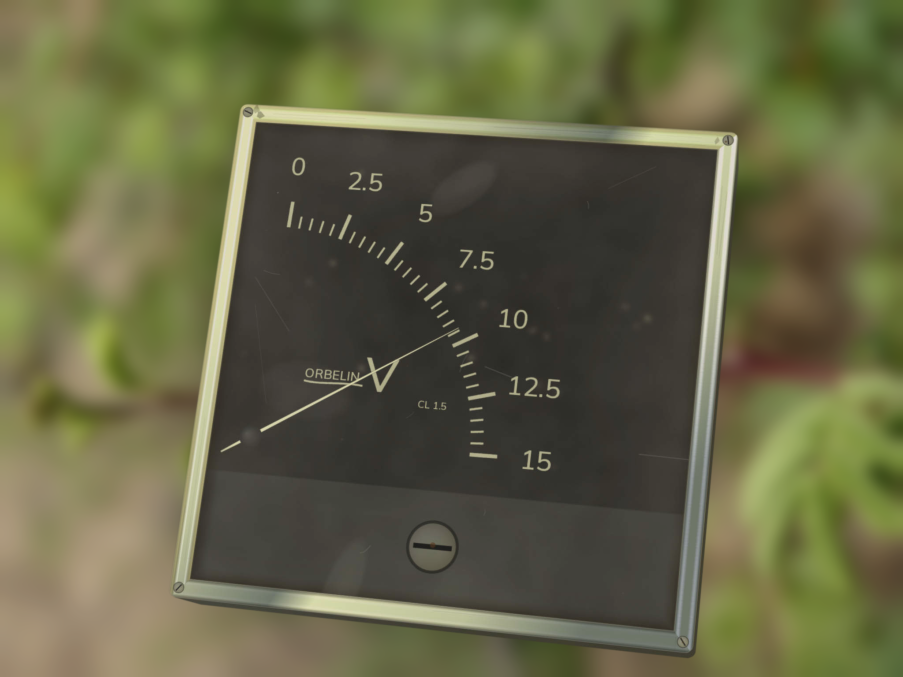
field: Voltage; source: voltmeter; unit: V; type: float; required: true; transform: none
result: 9.5 V
